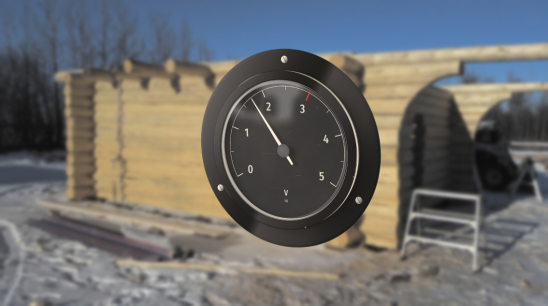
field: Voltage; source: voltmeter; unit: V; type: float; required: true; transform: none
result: 1.75 V
